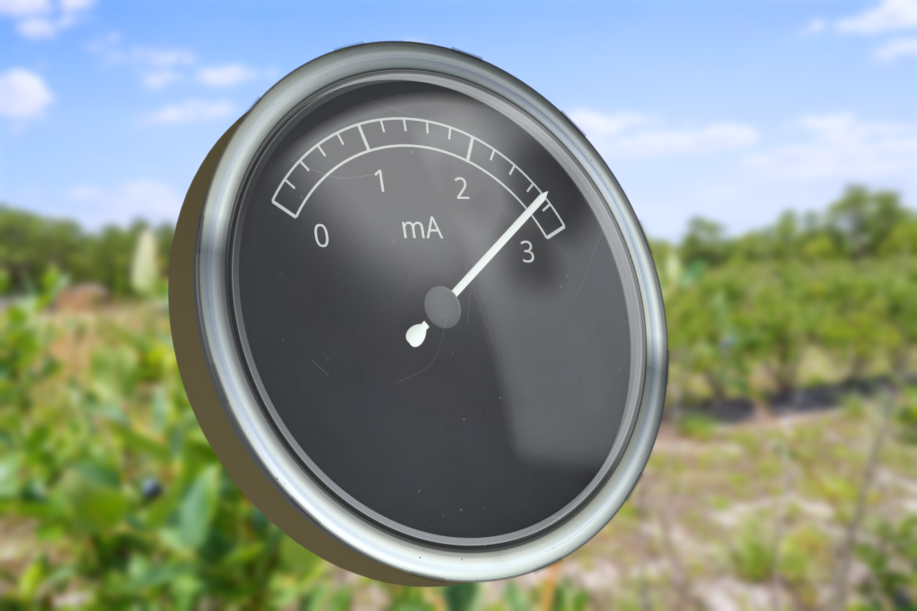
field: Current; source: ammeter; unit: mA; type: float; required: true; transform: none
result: 2.7 mA
